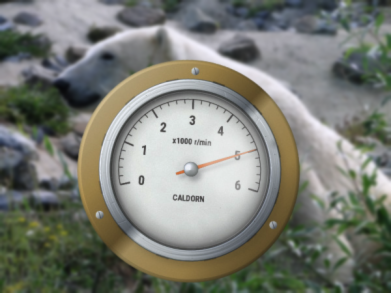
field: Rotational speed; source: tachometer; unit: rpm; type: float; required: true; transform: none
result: 5000 rpm
